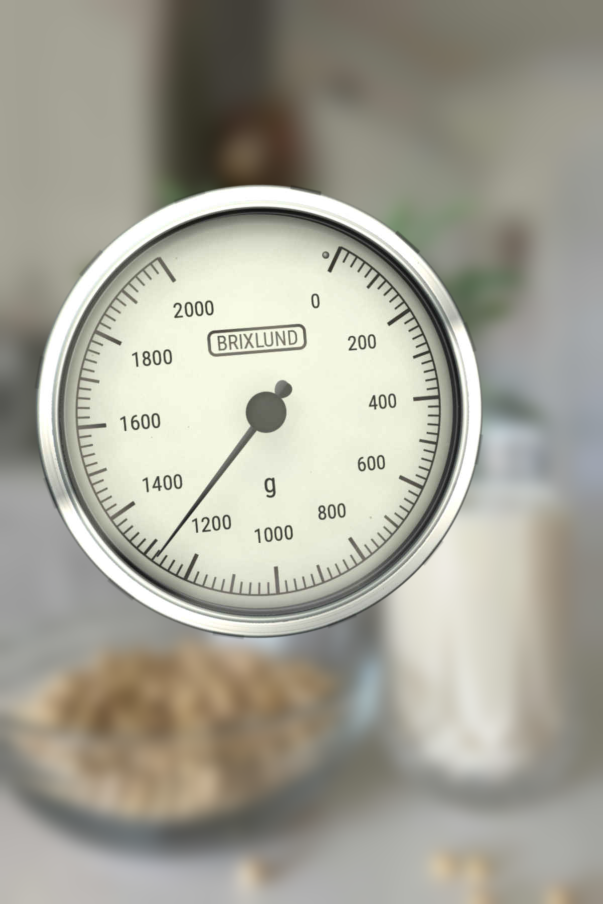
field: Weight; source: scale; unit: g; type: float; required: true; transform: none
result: 1280 g
